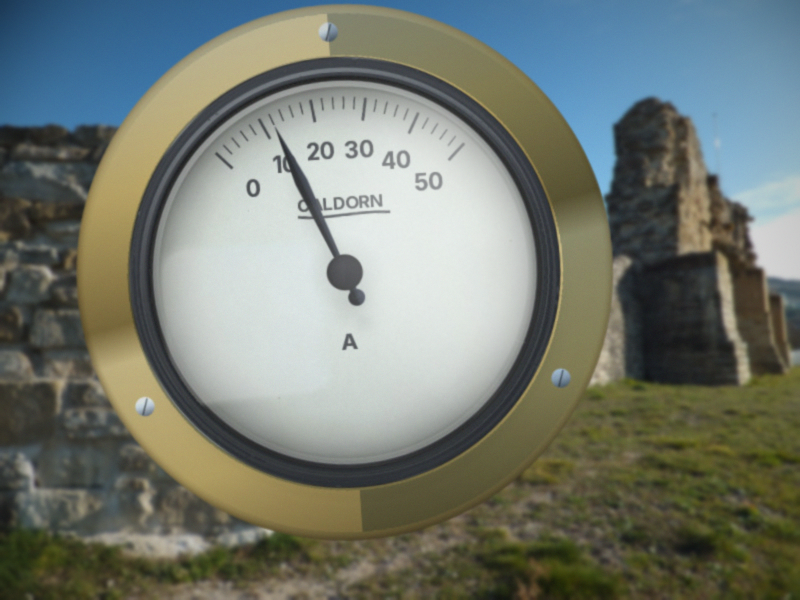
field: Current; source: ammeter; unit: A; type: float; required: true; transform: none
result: 12 A
